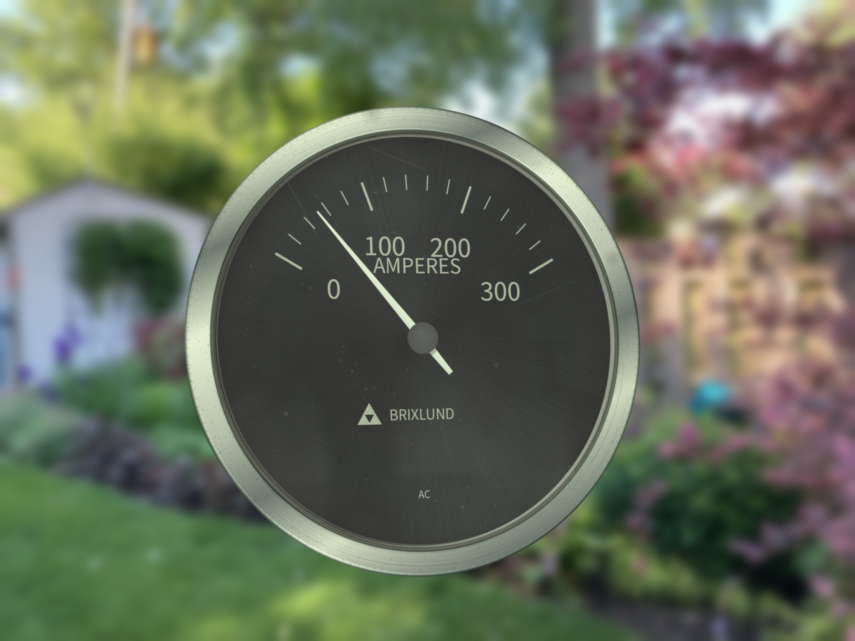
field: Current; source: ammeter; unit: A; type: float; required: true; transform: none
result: 50 A
